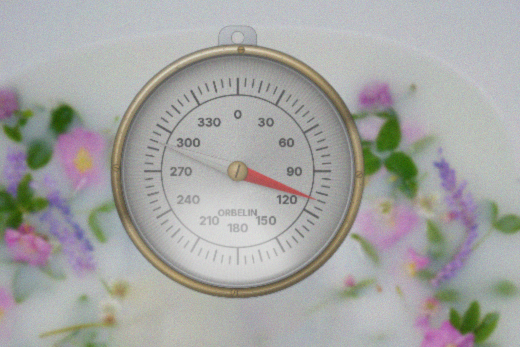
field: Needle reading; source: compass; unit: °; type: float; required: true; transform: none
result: 110 °
